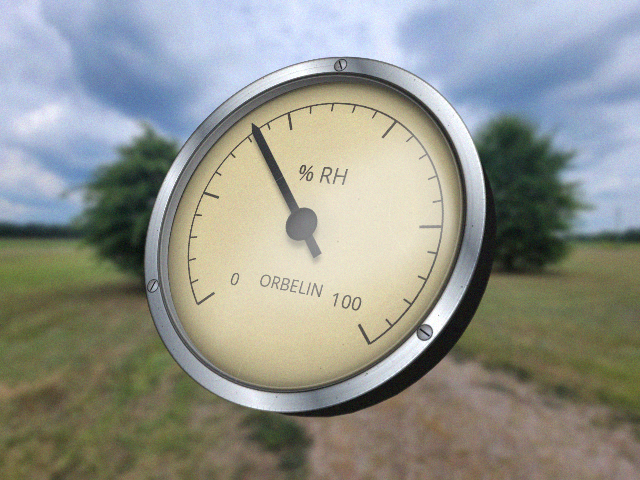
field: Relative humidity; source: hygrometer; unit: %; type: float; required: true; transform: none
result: 34 %
